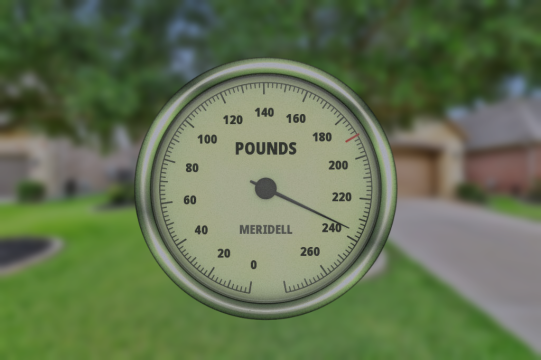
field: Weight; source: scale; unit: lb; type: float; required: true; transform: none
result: 236 lb
